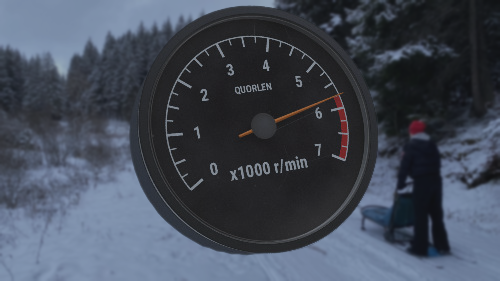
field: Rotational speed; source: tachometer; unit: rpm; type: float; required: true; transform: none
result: 5750 rpm
